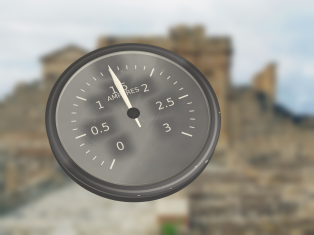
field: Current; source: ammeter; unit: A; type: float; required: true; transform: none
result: 1.5 A
